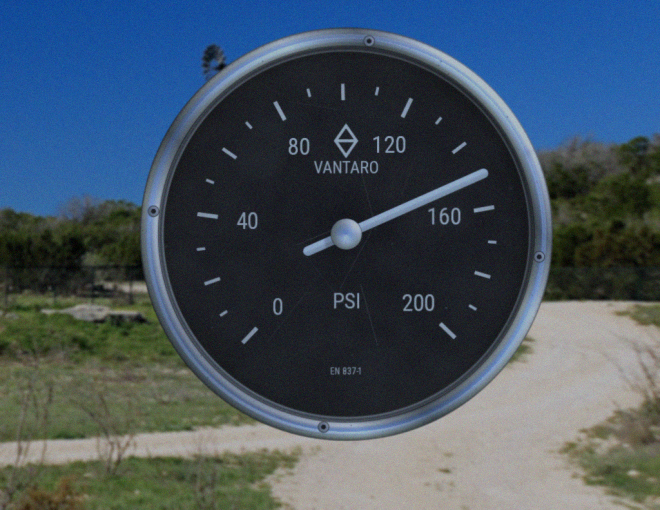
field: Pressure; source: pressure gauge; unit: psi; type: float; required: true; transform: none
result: 150 psi
